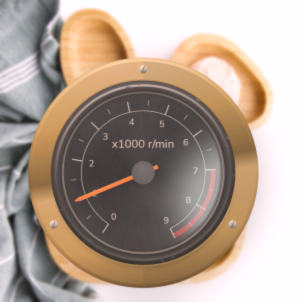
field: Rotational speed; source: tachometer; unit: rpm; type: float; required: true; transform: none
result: 1000 rpm
